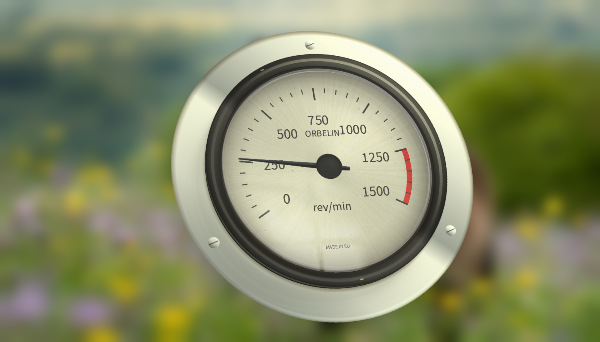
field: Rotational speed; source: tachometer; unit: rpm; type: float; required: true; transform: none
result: 250 rpm
